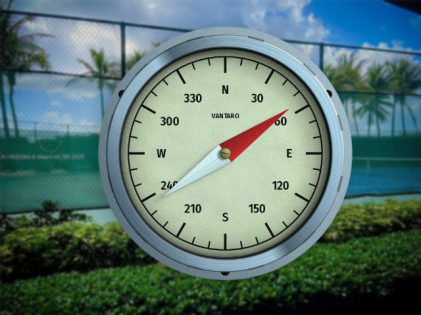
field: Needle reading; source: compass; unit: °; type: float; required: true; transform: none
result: 55 °
